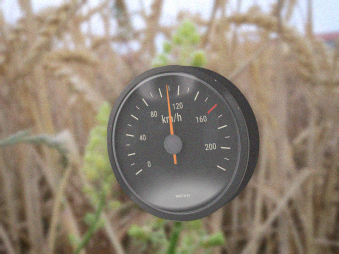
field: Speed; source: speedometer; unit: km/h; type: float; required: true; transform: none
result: 110 km/h
